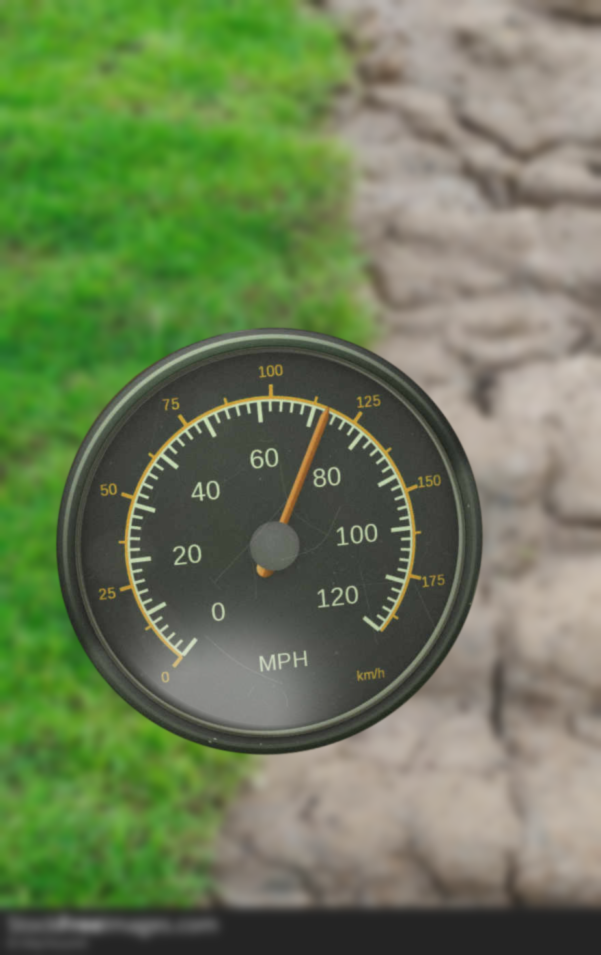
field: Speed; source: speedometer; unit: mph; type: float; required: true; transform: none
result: 72 mph
